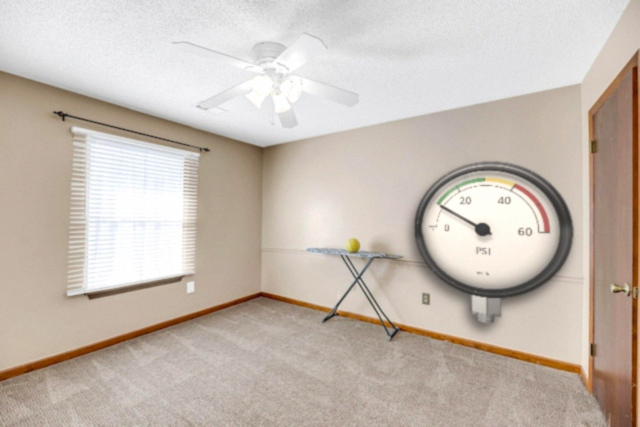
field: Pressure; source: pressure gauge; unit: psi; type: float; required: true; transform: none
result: 10 psi
